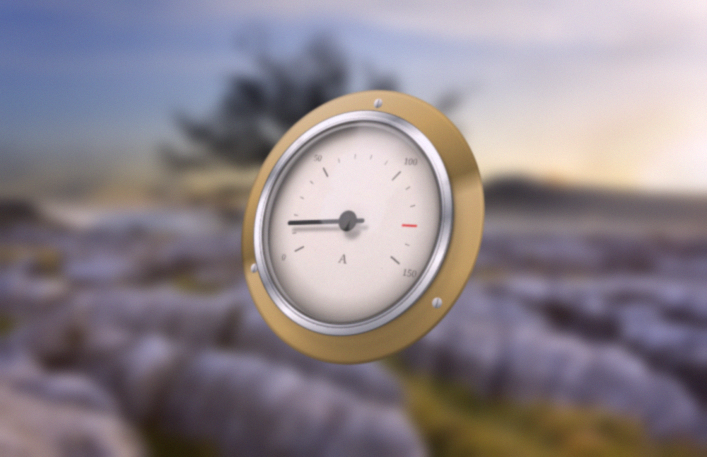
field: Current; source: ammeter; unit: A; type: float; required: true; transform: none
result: 15 A
